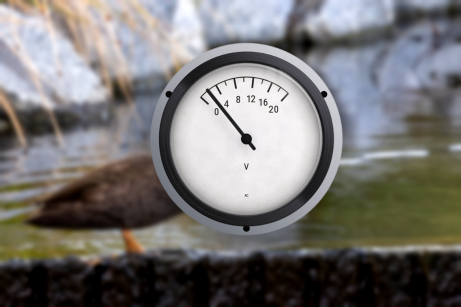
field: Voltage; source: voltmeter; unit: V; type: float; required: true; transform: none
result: 2 V
